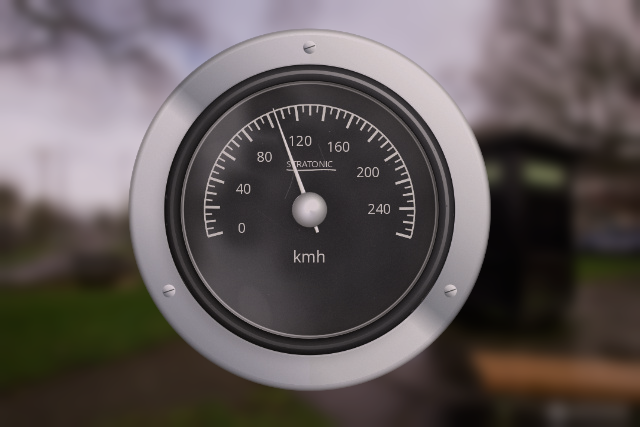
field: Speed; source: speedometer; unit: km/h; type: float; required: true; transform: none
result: 105 km/h
